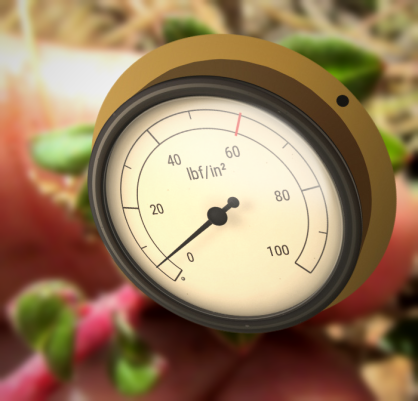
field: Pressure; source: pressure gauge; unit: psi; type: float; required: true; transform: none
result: 5 psi
